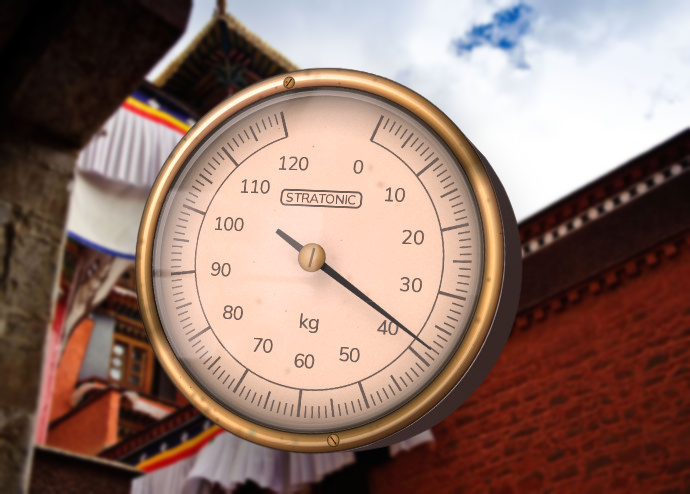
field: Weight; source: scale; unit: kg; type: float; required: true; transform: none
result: 38 kg
